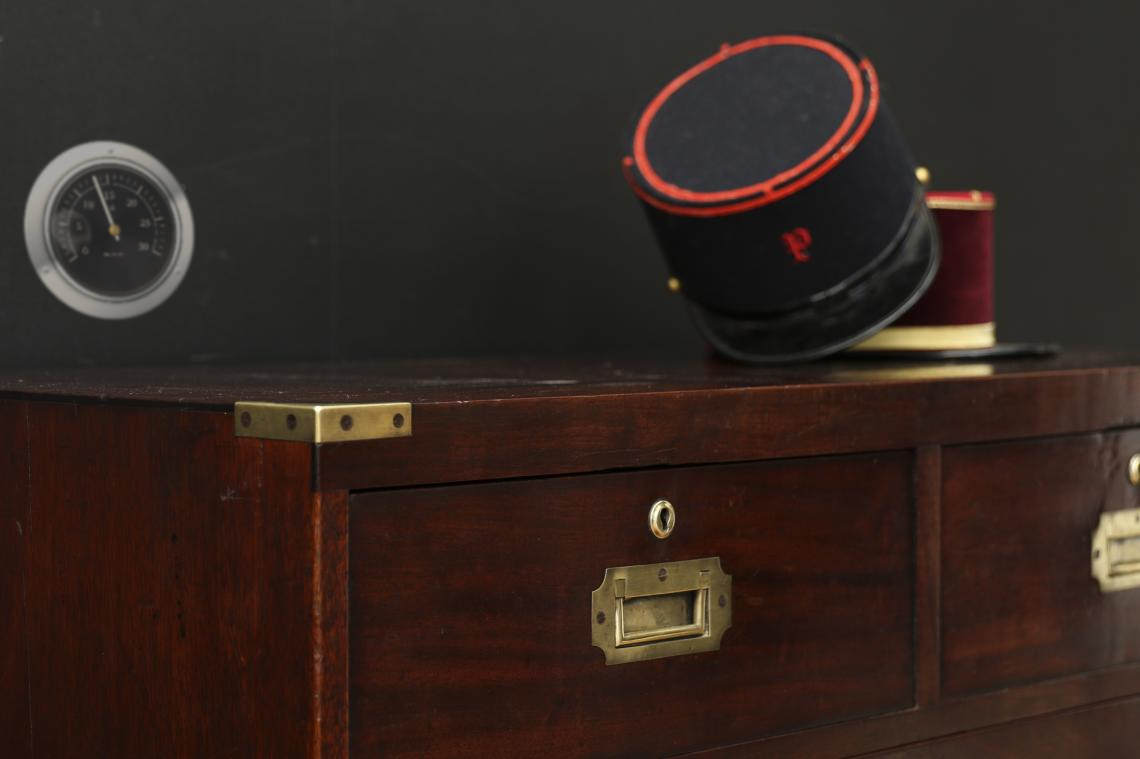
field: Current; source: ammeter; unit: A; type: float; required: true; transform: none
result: 13 A
